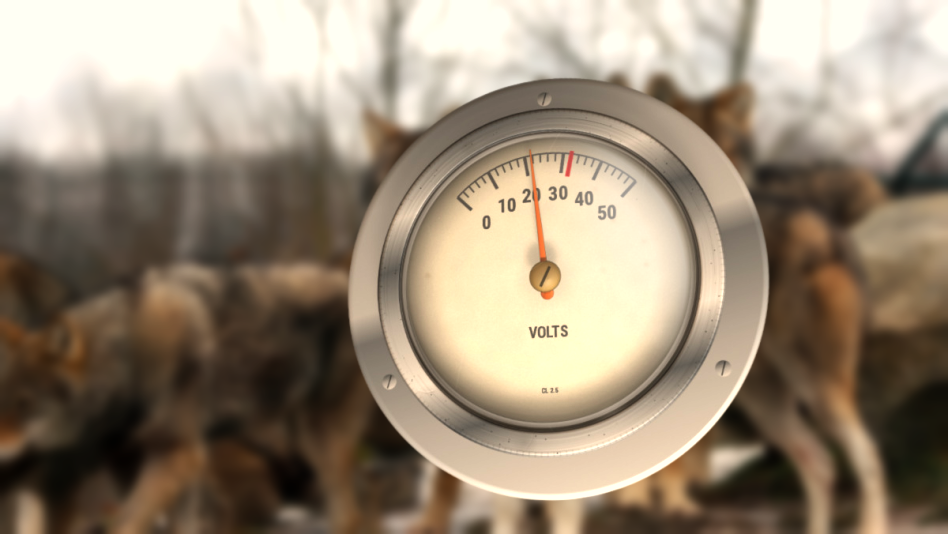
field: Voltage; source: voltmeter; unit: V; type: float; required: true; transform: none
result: 22 V
